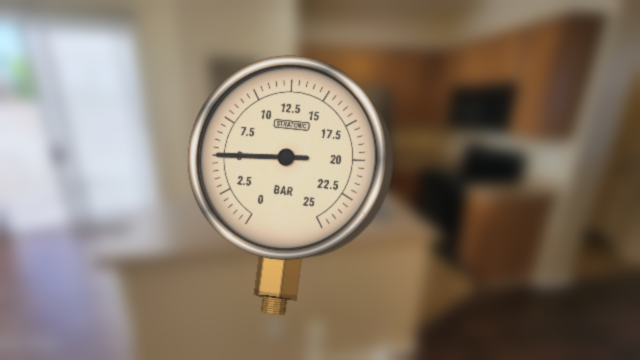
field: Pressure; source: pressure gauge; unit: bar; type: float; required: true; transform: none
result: 5 bar
